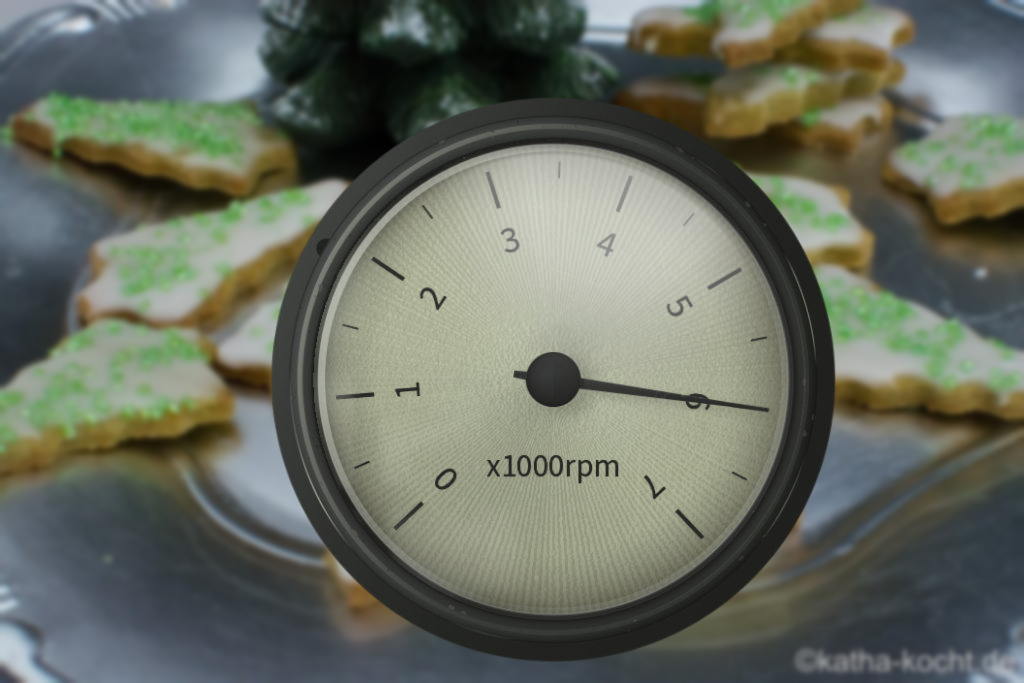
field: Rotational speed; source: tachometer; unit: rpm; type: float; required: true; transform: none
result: 6000 rpm
